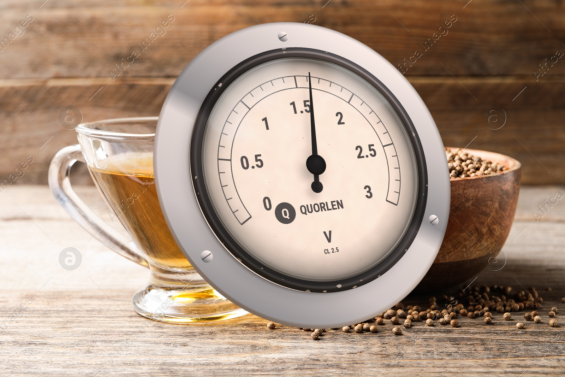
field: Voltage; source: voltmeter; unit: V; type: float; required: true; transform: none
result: 1.6 V
